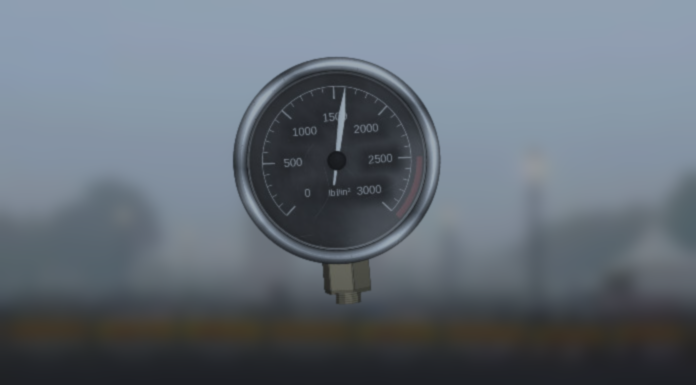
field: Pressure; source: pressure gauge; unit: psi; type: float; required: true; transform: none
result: 1600 psi
